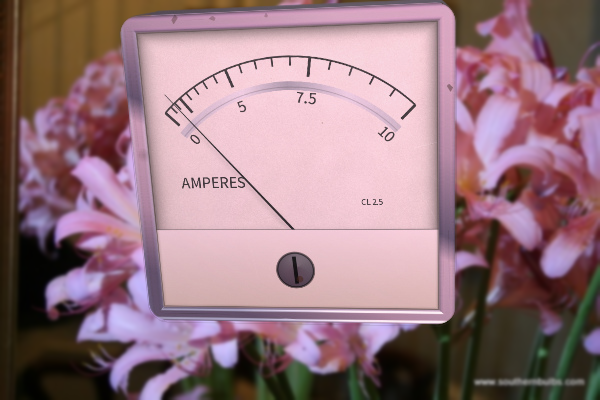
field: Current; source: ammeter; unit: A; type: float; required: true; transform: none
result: 2 A
